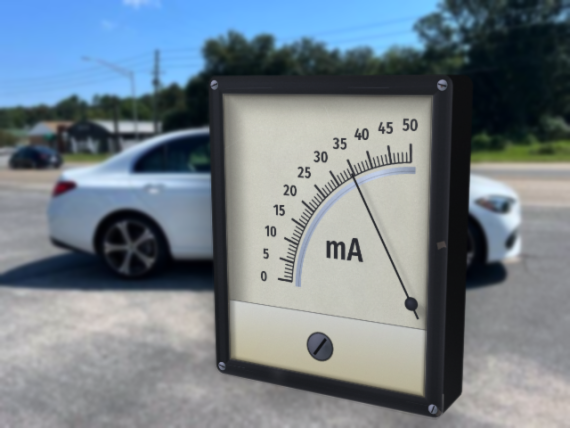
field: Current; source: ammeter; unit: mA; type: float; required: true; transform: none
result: 35 mA
